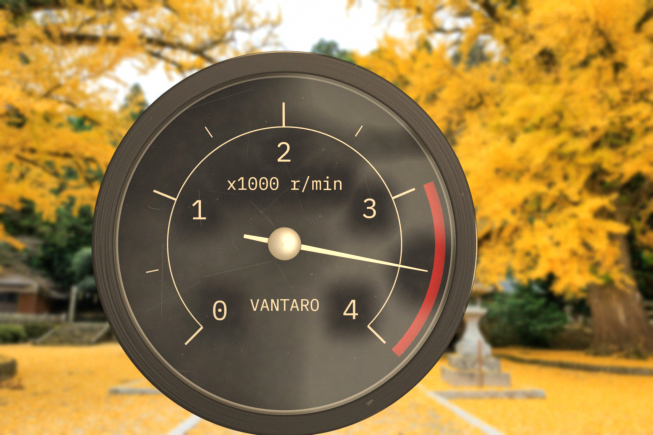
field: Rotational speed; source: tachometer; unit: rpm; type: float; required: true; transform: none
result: 3500 rpm
